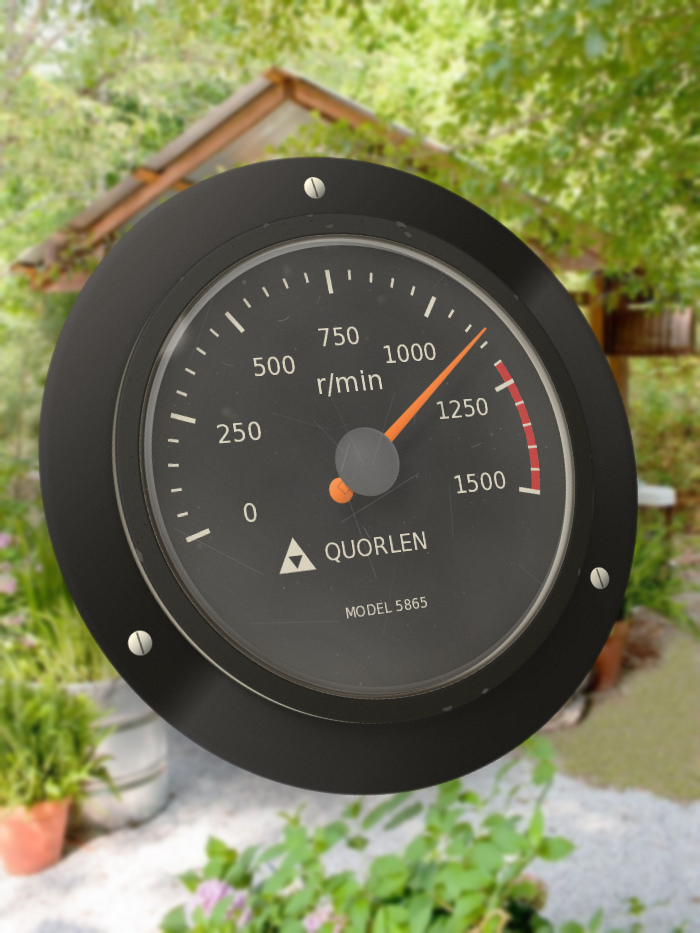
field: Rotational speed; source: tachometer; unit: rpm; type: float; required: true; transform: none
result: 1125 rpm
